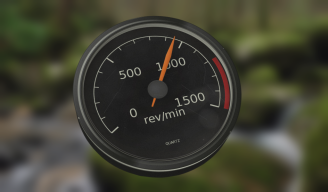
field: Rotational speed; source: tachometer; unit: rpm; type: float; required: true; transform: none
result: 950 rpm
